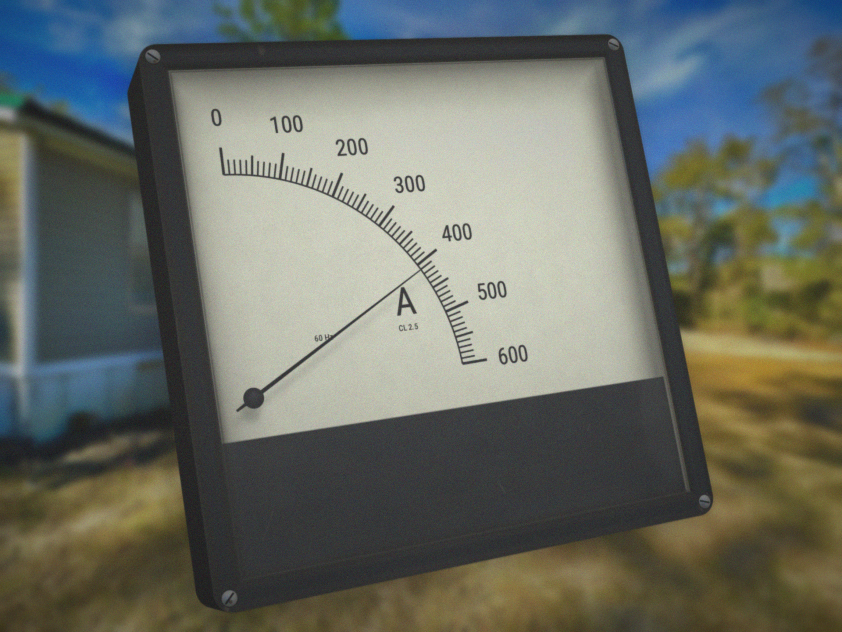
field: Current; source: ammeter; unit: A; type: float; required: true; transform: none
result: 410 A
